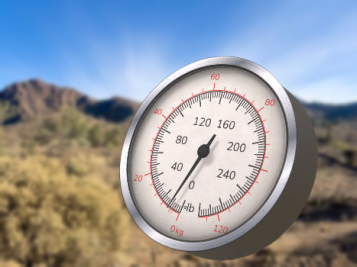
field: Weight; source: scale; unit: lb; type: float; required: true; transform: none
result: 10 lb
